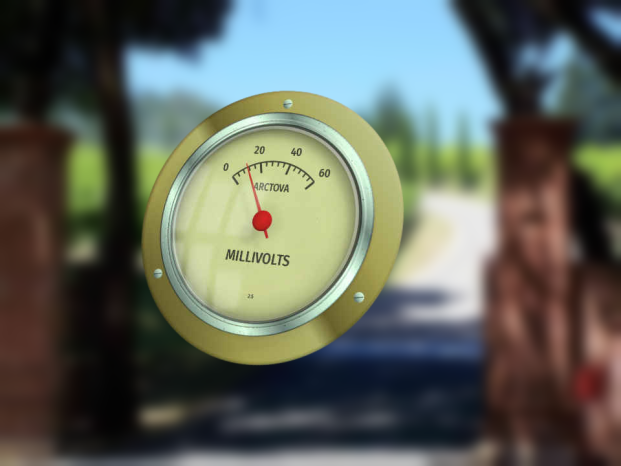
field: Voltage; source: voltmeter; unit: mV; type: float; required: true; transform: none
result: 12 mV
